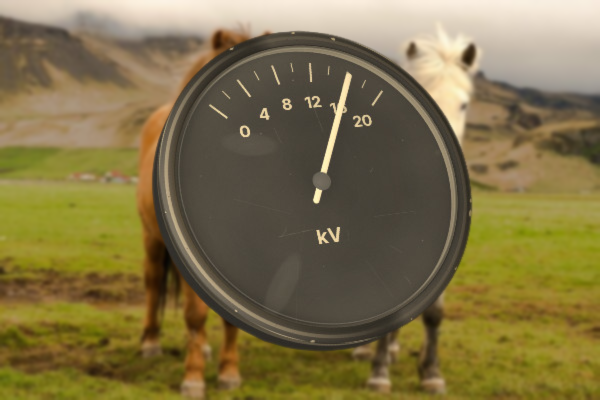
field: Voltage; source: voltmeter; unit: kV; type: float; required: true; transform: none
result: 16 kV
